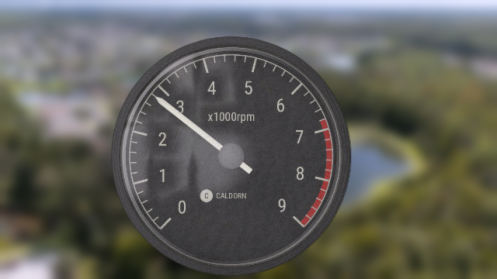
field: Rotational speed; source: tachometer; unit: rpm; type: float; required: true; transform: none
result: 2800 rpm
